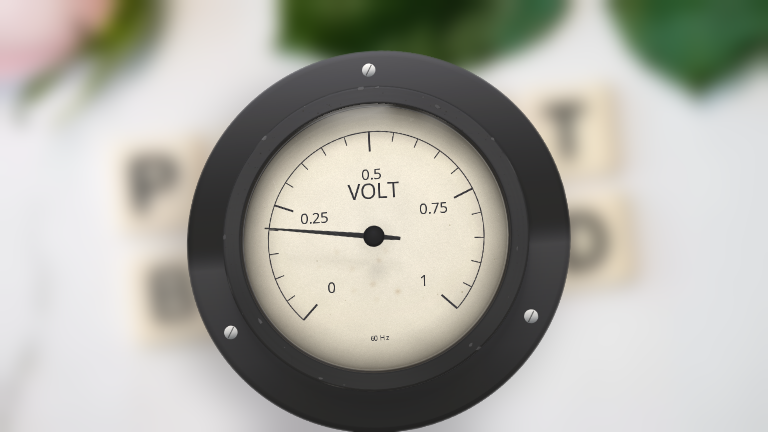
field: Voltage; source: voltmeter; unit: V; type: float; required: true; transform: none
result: 0.2 V
